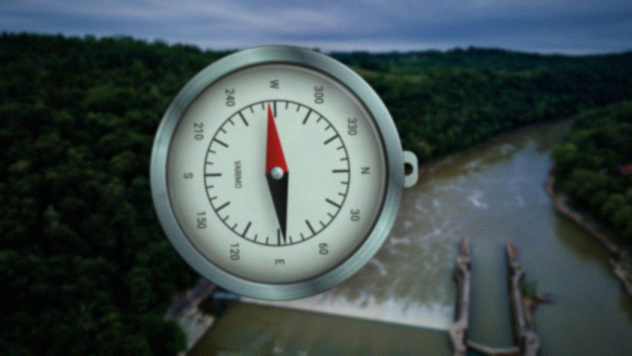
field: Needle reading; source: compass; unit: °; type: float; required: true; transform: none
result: 265 °
